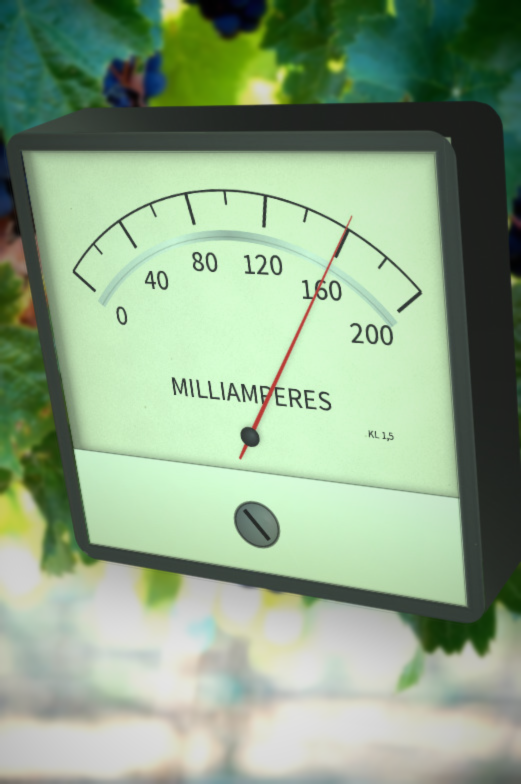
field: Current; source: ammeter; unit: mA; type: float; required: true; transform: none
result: 160 mA
